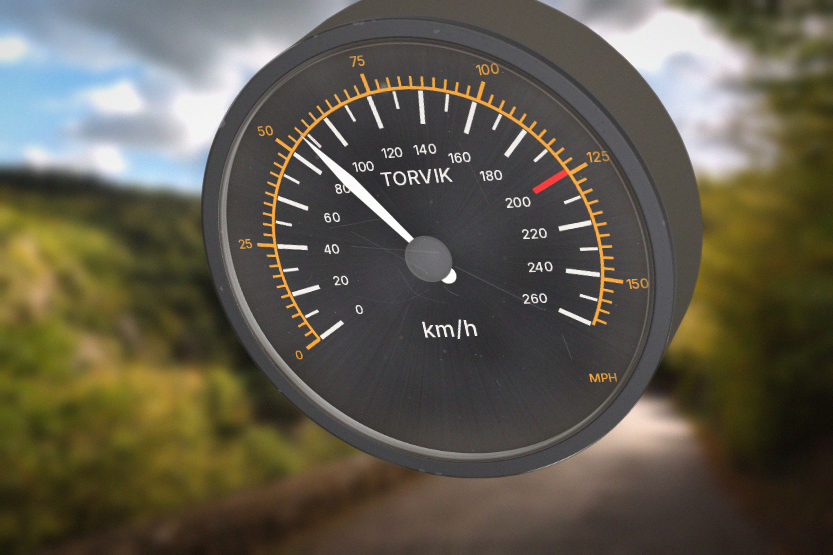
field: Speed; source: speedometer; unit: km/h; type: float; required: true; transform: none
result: 90 km/h
